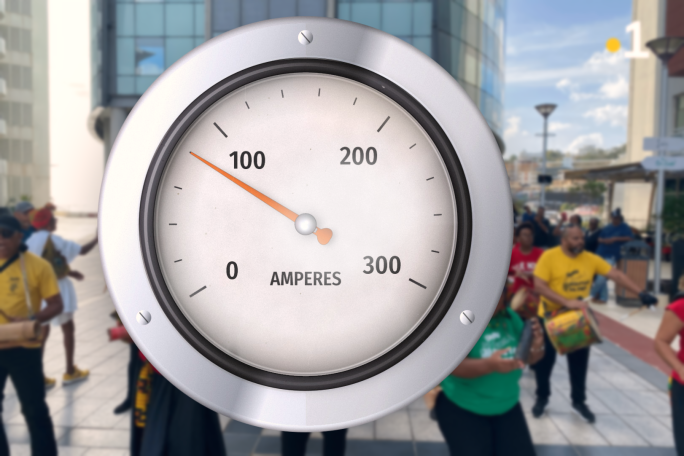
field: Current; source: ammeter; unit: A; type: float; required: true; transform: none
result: 80 A
